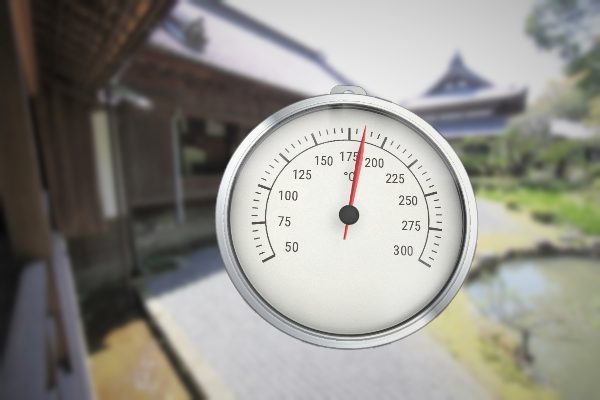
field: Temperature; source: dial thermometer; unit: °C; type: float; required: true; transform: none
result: 185 °C
